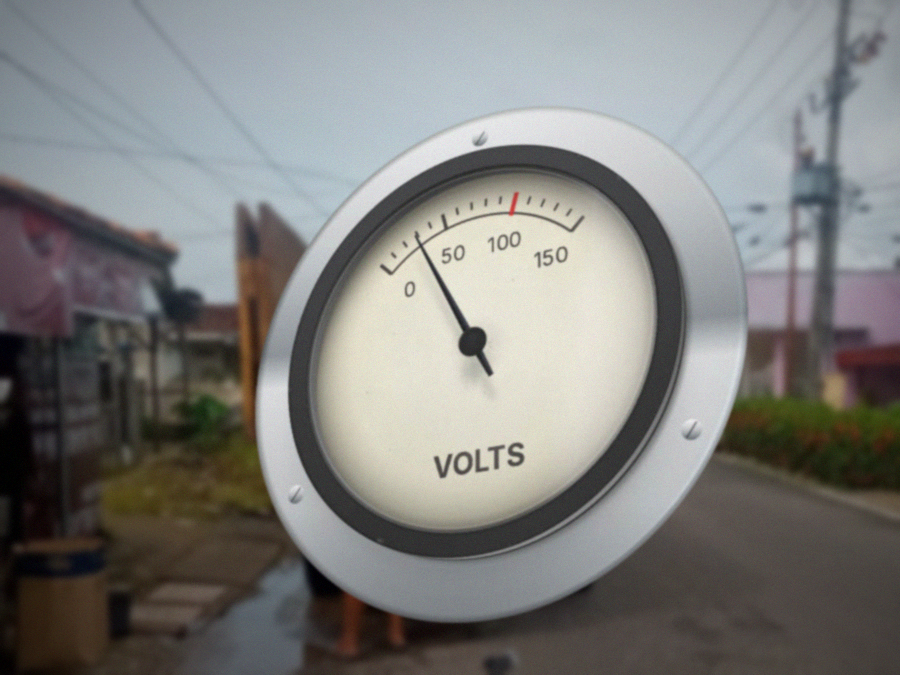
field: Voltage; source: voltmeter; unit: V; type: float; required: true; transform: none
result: 30 V
